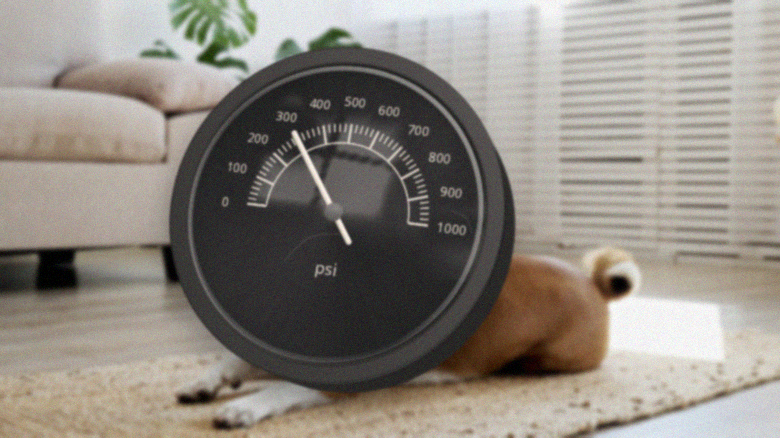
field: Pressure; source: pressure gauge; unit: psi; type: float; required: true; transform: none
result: 300 psi
